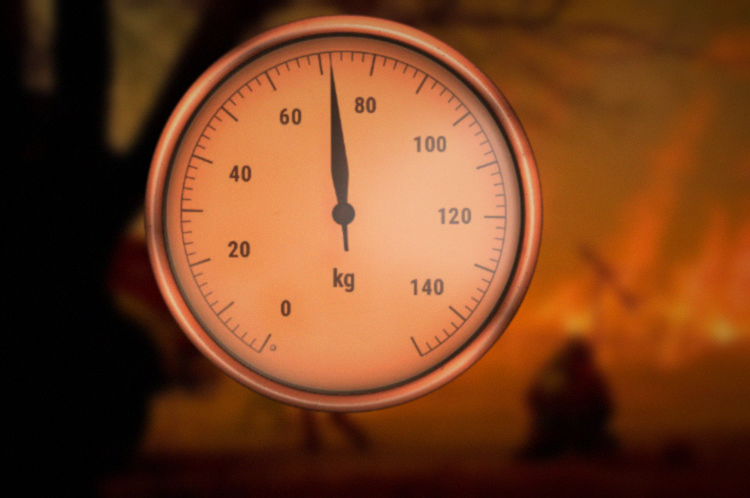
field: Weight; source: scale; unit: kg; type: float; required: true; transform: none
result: 72 kg
